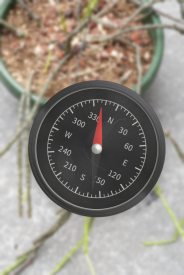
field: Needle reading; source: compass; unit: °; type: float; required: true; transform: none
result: 340 °
